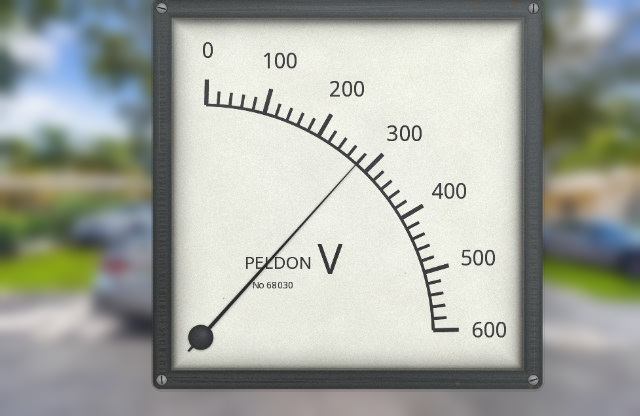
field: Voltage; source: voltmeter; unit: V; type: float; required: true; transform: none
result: 280 V
